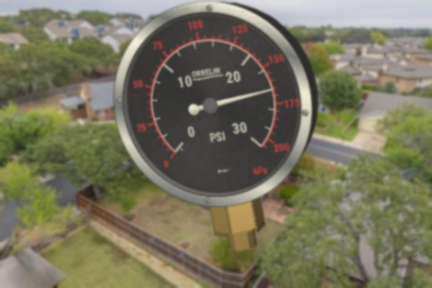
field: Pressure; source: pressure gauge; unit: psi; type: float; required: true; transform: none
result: 24 psi
